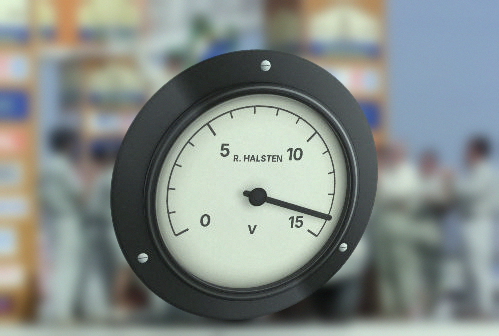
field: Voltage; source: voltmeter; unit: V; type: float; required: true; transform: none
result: 14 V
